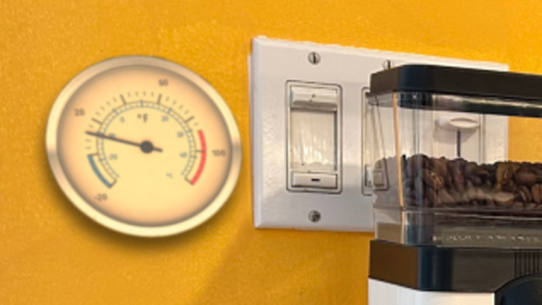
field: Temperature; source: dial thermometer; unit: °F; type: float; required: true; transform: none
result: 12 °F
